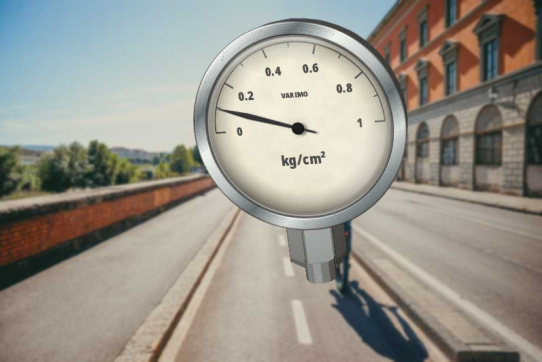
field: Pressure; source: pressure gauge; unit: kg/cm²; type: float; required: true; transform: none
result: 0.1 kg/cm²
